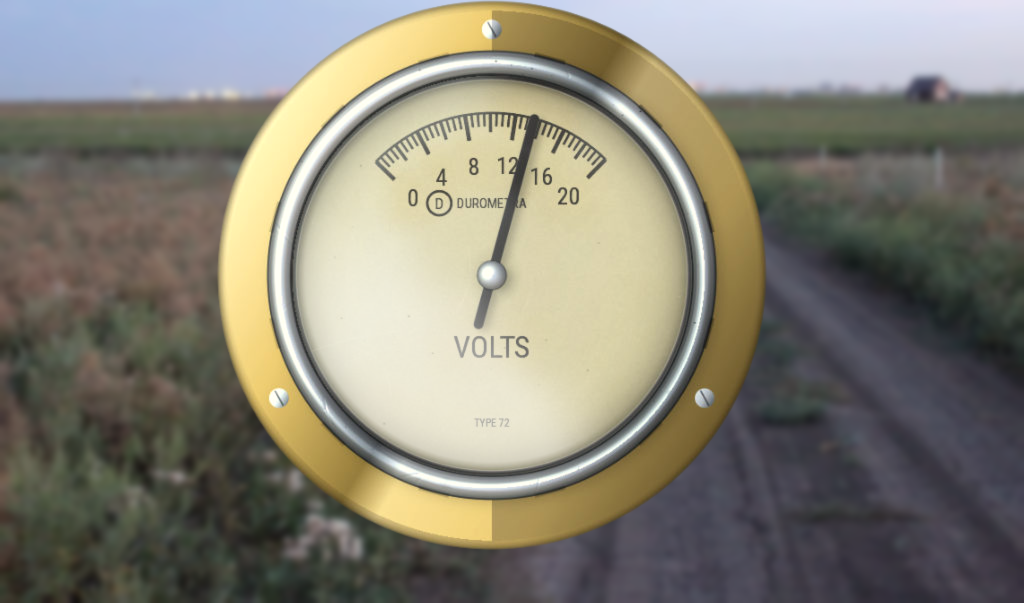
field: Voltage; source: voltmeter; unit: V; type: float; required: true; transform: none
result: 13.5 V
